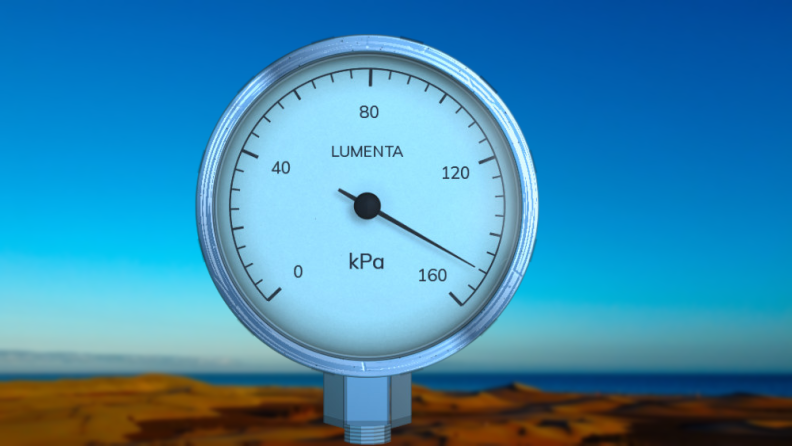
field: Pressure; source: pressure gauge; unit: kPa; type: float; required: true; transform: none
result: 150 kPa
